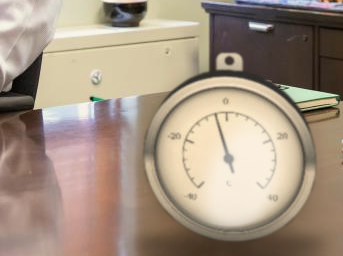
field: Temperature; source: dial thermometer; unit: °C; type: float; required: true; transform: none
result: -4 °C
